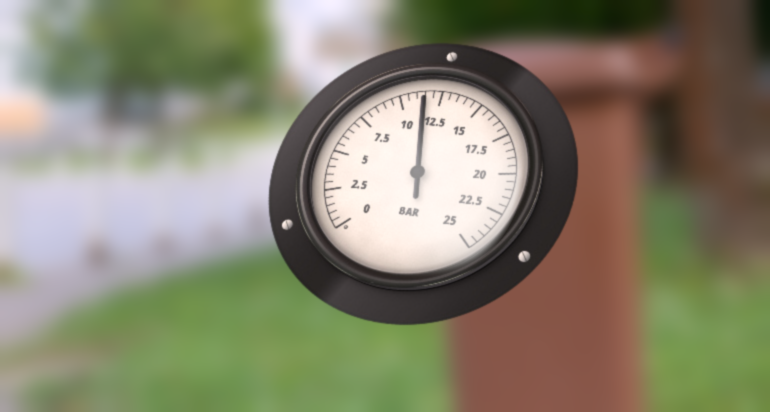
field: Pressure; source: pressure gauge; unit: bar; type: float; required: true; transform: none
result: 11.5 bar
